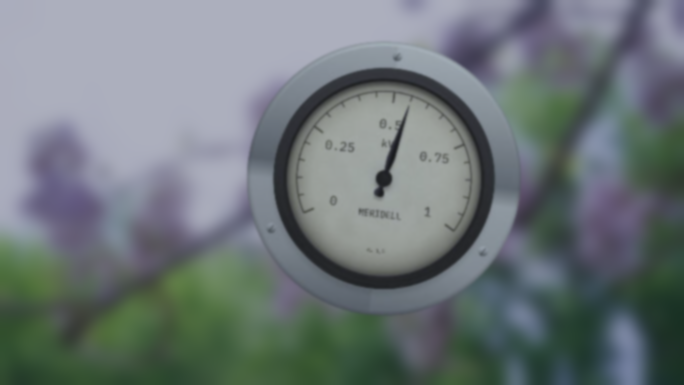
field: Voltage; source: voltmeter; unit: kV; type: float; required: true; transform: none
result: 0.55 kV
